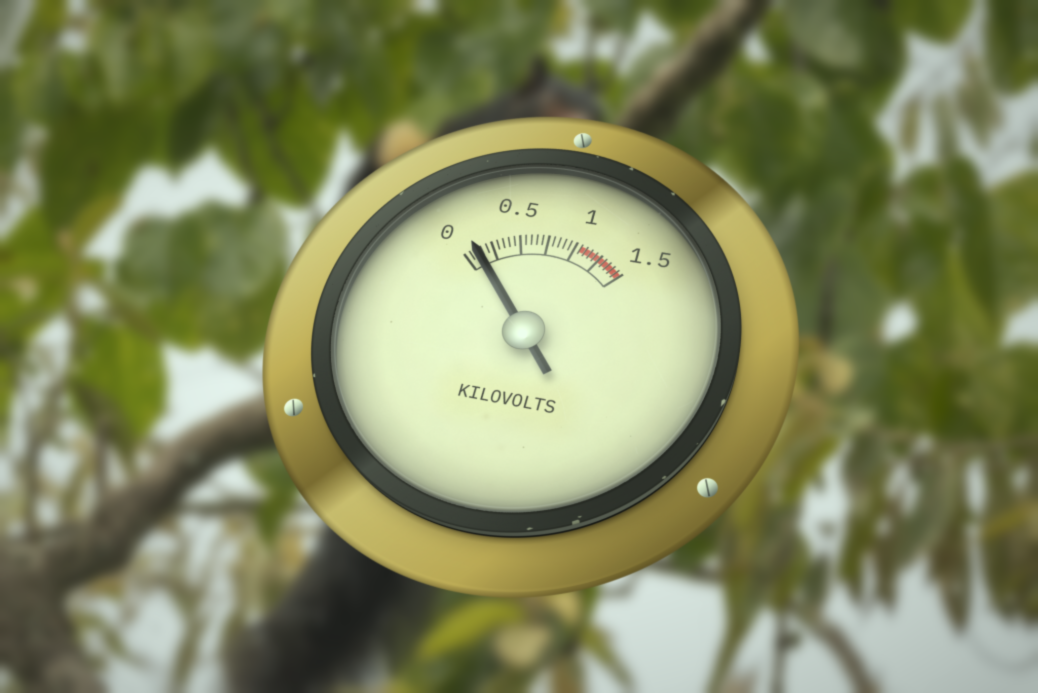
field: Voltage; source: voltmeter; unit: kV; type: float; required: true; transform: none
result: 0.1 kV
